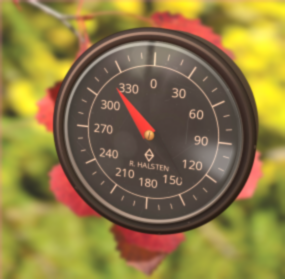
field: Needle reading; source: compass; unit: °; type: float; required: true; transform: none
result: 320 °
